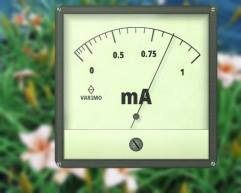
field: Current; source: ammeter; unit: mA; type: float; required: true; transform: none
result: 0.85 mA
